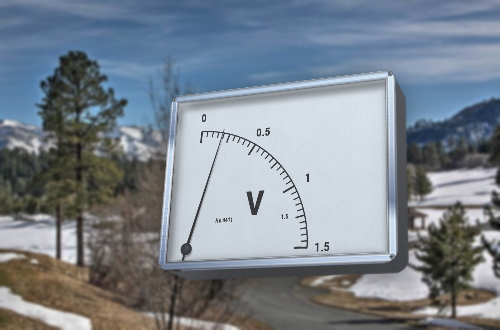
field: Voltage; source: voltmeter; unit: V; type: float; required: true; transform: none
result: 0.2 V
